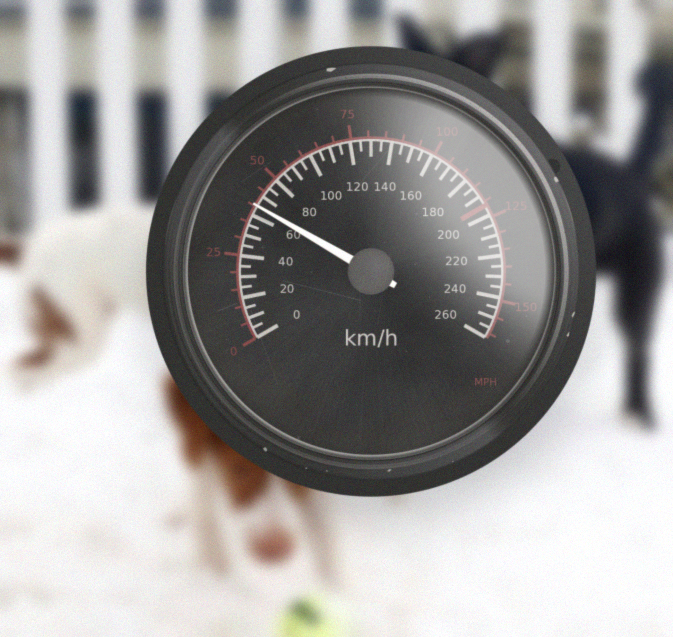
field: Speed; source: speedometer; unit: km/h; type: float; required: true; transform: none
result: 65 km/h
